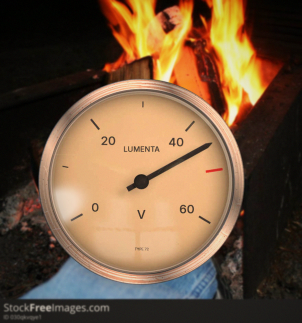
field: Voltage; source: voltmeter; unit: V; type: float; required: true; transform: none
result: 45 V
